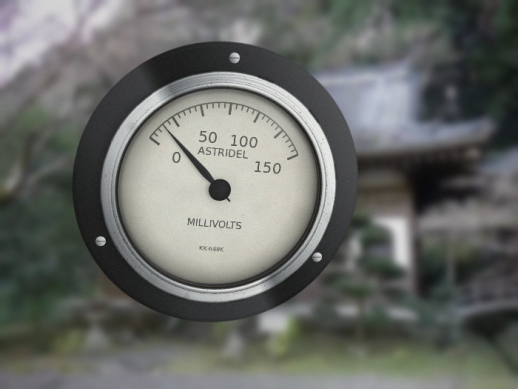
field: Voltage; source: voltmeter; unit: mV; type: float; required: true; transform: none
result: 15 mV
